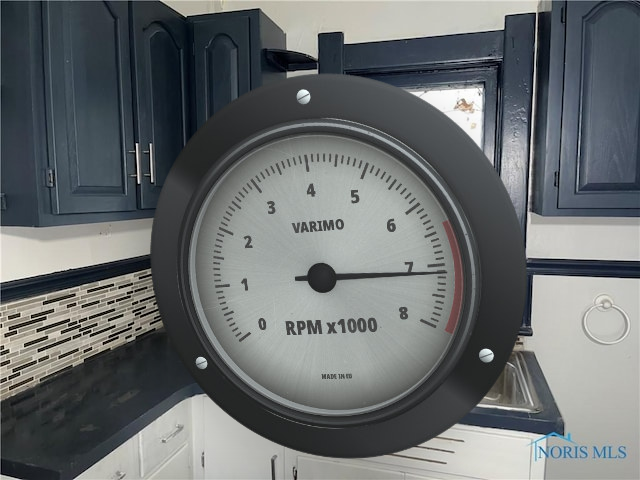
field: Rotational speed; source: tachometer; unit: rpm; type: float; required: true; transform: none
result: 7100 rpm
